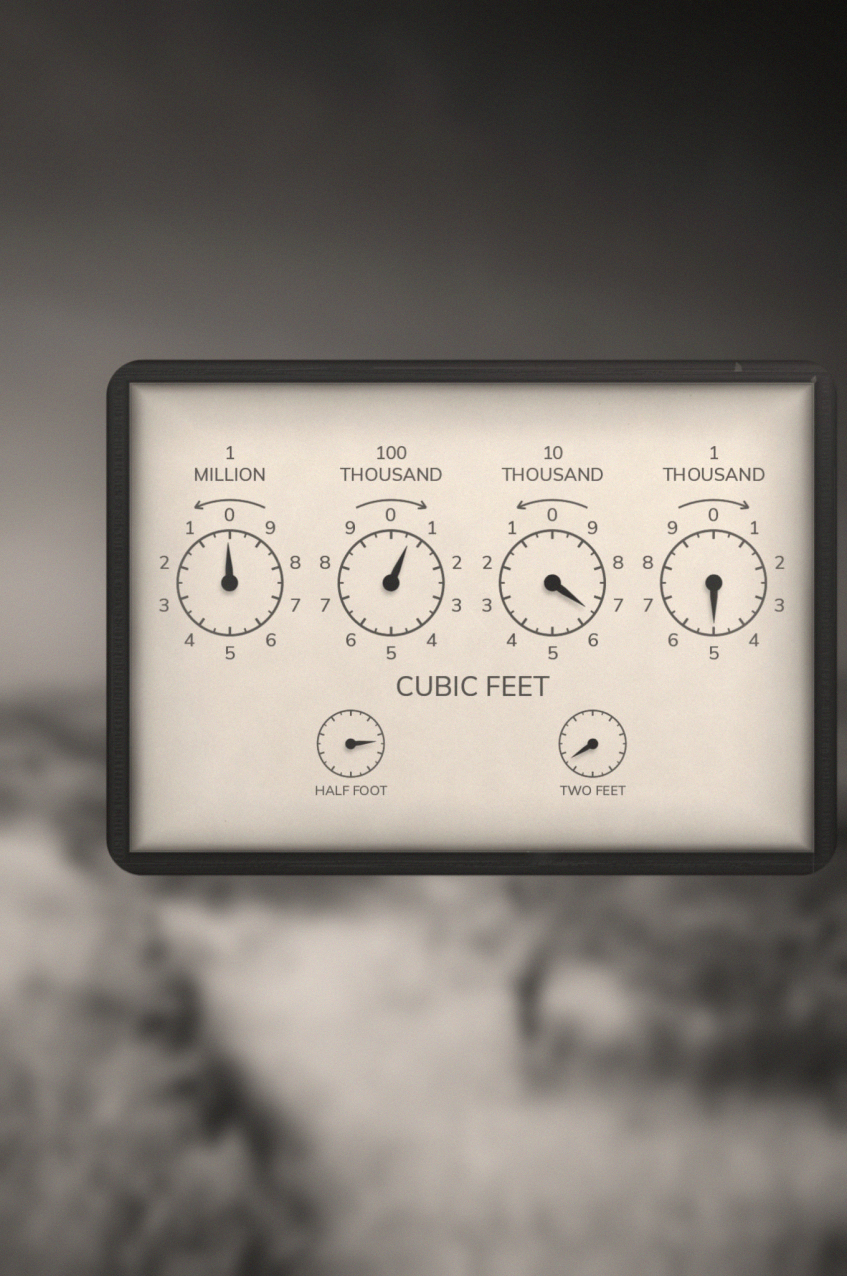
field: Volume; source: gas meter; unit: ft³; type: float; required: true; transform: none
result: 6500 ft³
